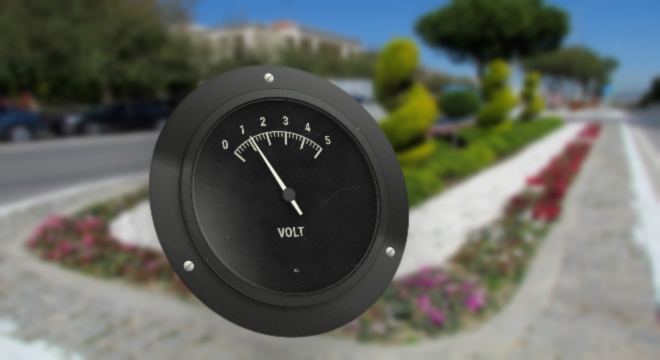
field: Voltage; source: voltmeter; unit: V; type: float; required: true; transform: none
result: 1 V
